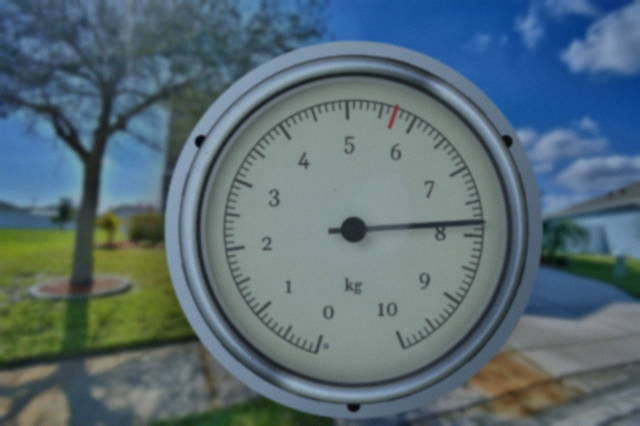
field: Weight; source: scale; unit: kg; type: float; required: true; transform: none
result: 7.8 kg
